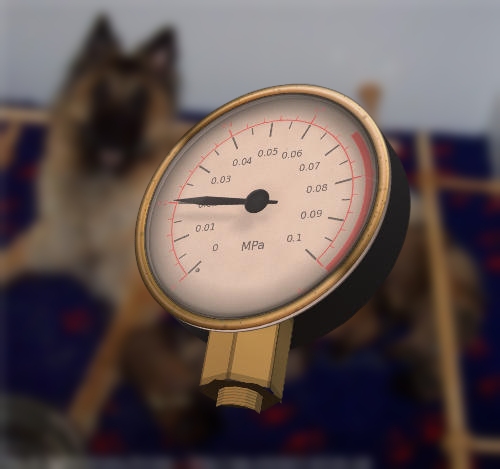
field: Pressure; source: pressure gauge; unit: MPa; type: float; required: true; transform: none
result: 0.02 MPa
